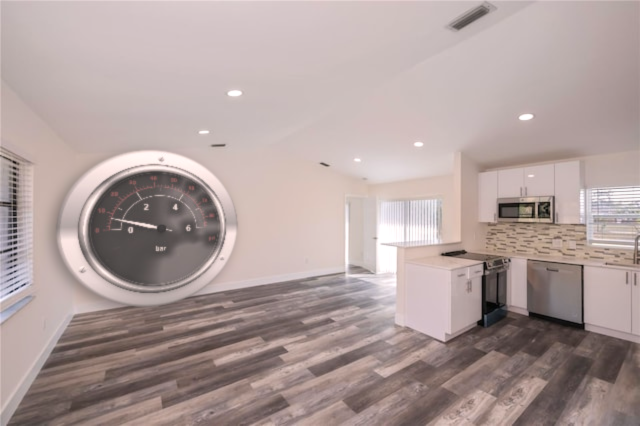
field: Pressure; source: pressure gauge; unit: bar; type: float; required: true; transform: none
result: 0.5 bar
